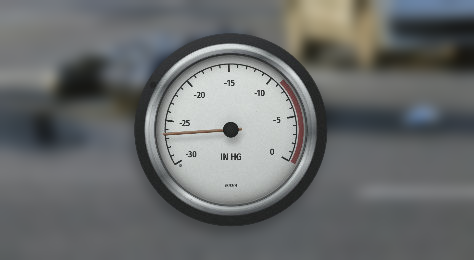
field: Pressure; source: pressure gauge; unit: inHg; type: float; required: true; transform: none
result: -26.5 inHg
